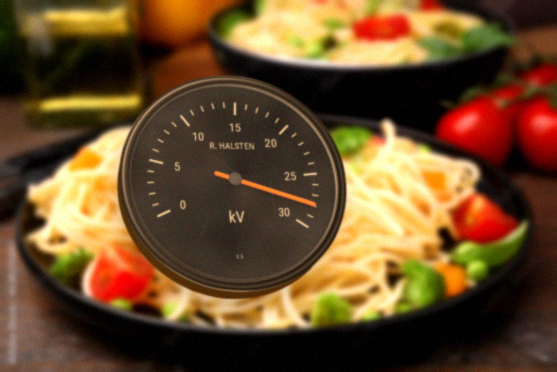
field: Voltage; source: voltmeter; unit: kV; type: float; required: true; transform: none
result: 28 kV
